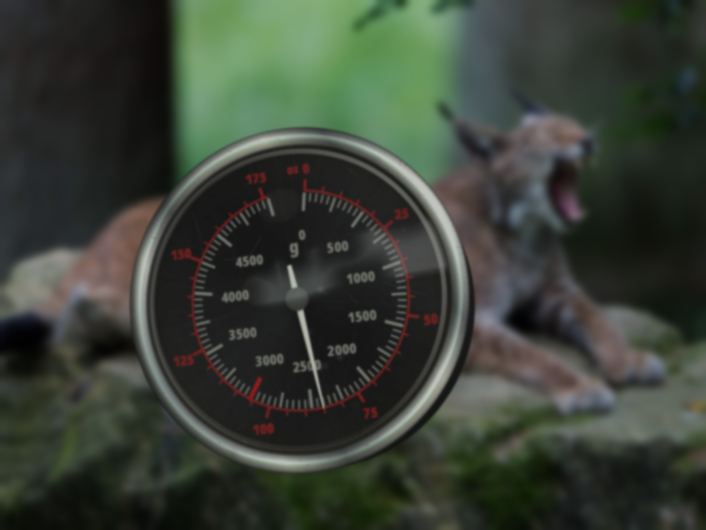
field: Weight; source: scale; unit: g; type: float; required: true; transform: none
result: 2400 g
